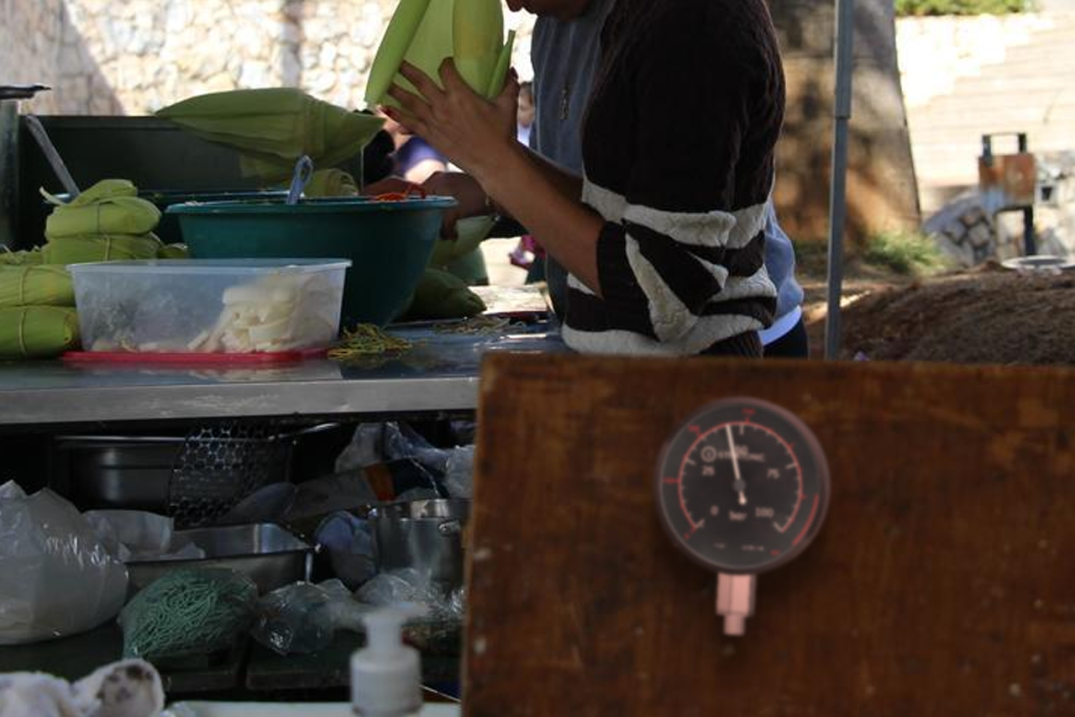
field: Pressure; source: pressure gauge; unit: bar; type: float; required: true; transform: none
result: 45 bar
